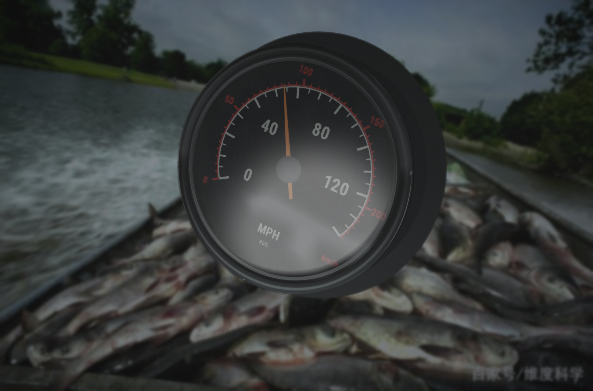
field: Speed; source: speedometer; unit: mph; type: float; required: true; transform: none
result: 55 mph
